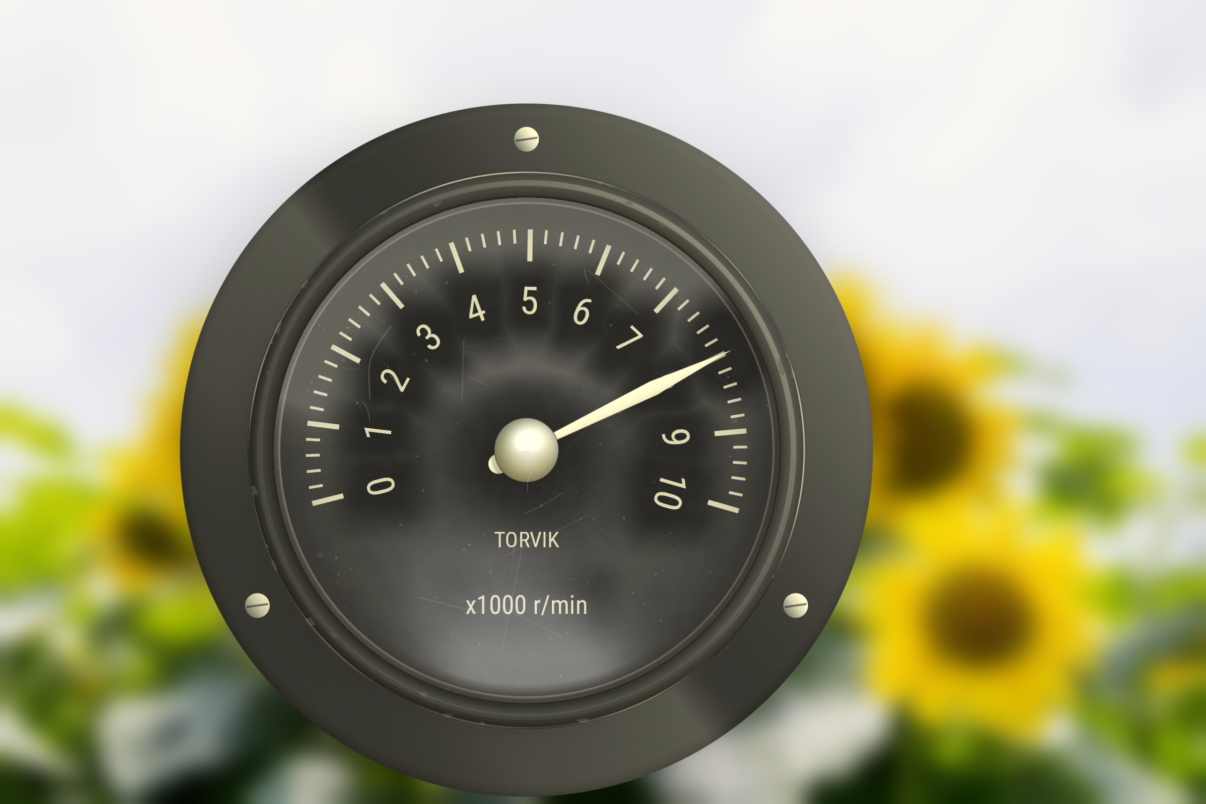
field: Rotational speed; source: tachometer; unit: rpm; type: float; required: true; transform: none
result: 8000 rpm
